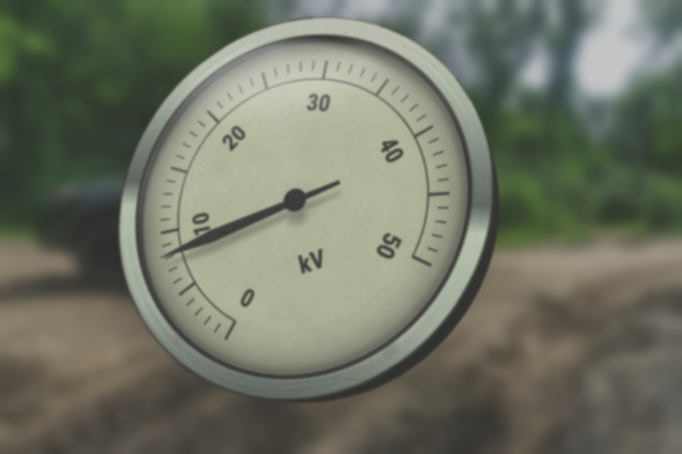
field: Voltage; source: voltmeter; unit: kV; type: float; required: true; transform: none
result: 8 kV
